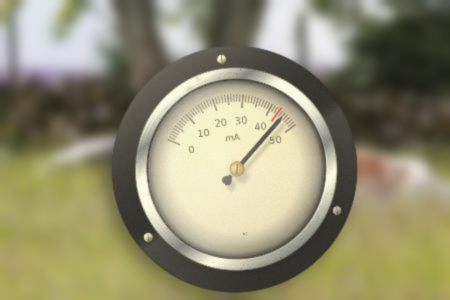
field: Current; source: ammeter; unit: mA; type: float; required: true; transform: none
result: 45 mA
